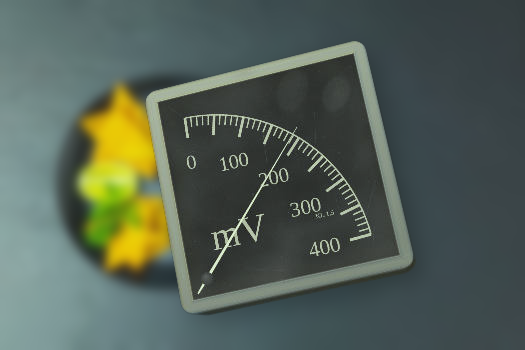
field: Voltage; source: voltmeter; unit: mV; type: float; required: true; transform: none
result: 190 mV
